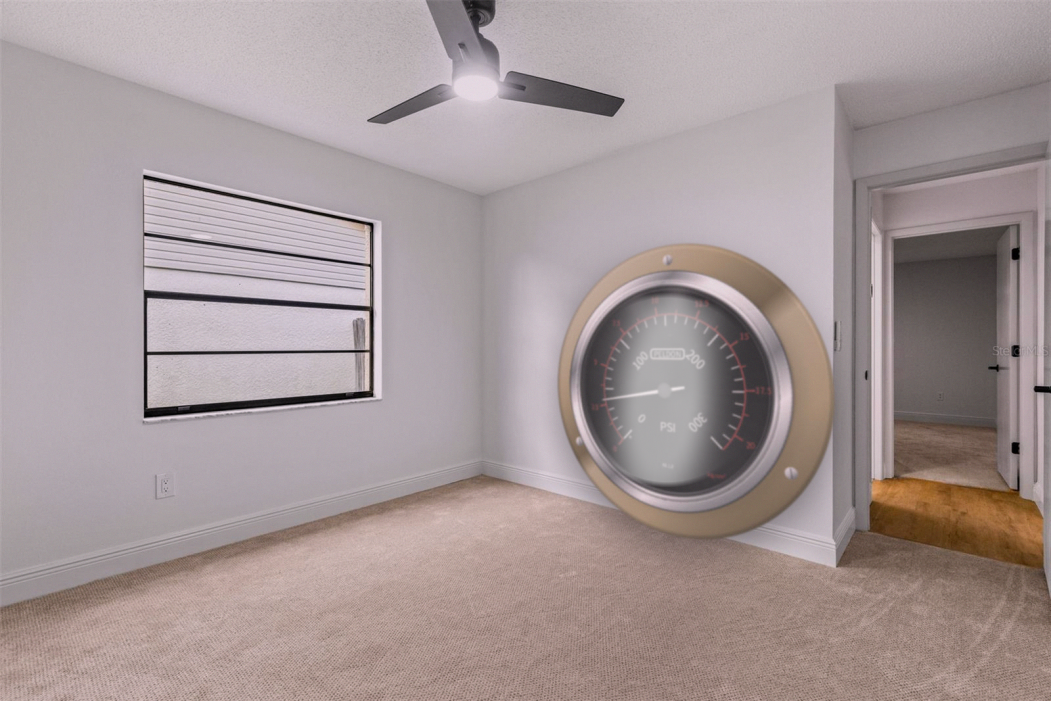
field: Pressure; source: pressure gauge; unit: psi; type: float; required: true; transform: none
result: 40 psi
